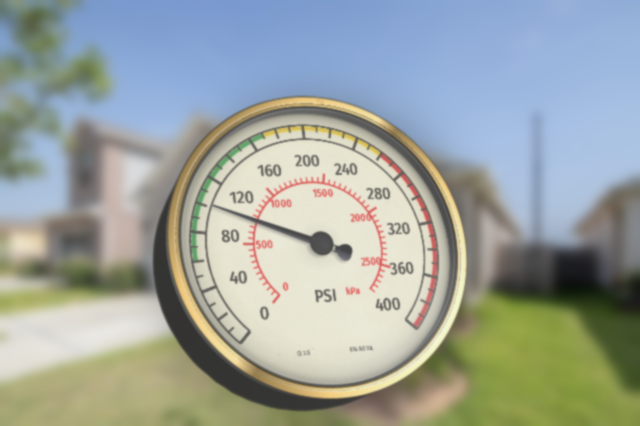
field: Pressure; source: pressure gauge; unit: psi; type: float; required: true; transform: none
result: 100 psi
